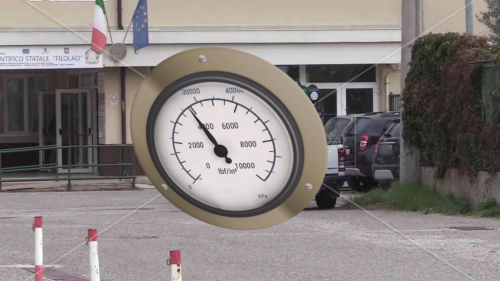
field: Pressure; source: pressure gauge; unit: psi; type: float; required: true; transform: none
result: 4000 psi
